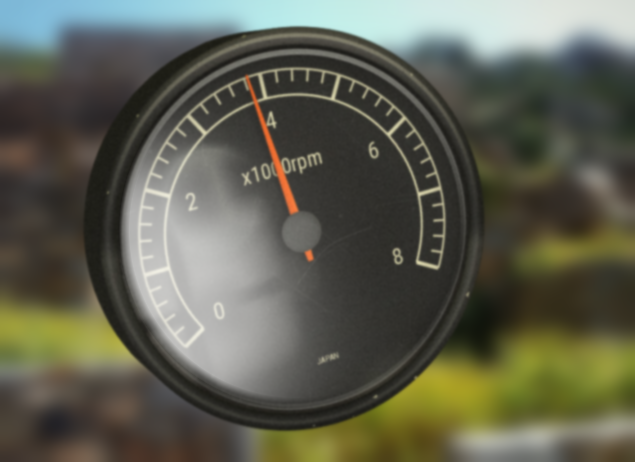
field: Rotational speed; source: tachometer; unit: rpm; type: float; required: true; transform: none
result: 3800 rpm
